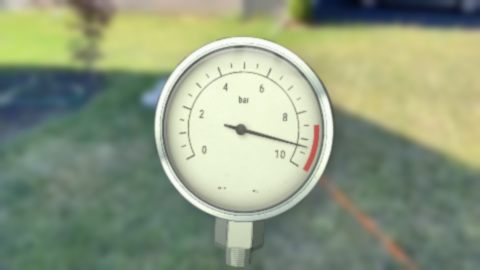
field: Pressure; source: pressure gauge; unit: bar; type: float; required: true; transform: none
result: 9.25 bar
